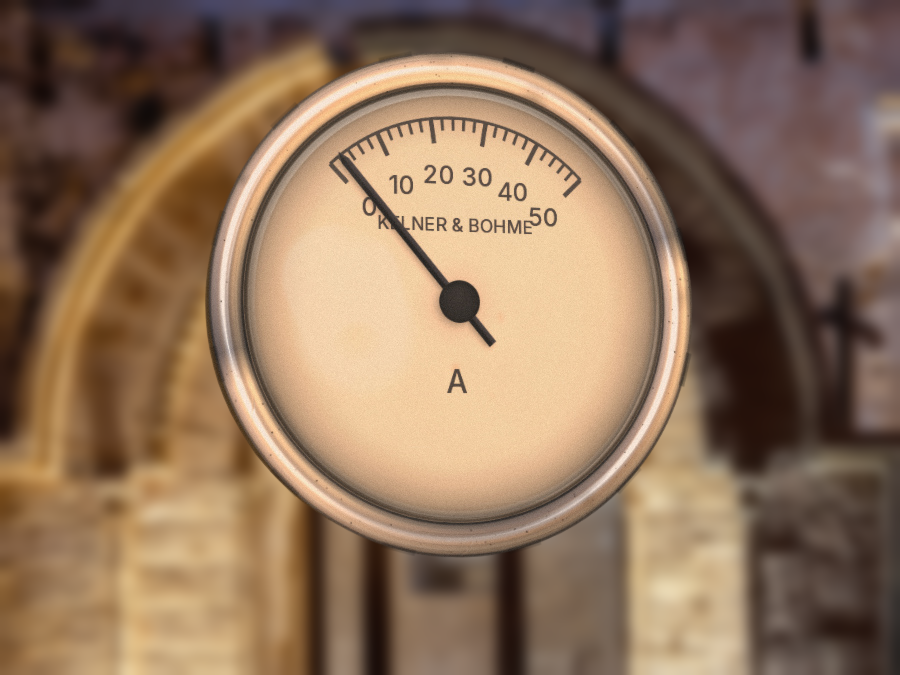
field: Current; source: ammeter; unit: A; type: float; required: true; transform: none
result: 2 A
